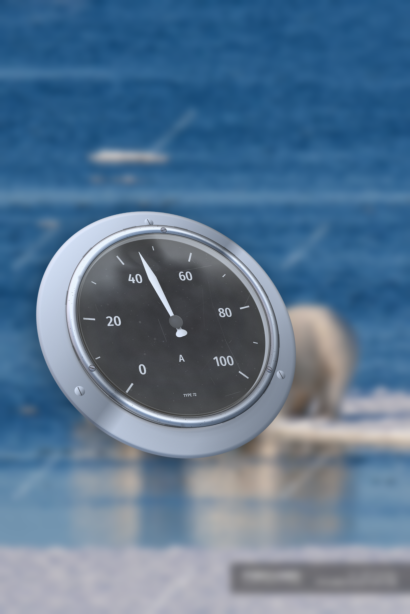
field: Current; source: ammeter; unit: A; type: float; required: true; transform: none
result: 45 A
